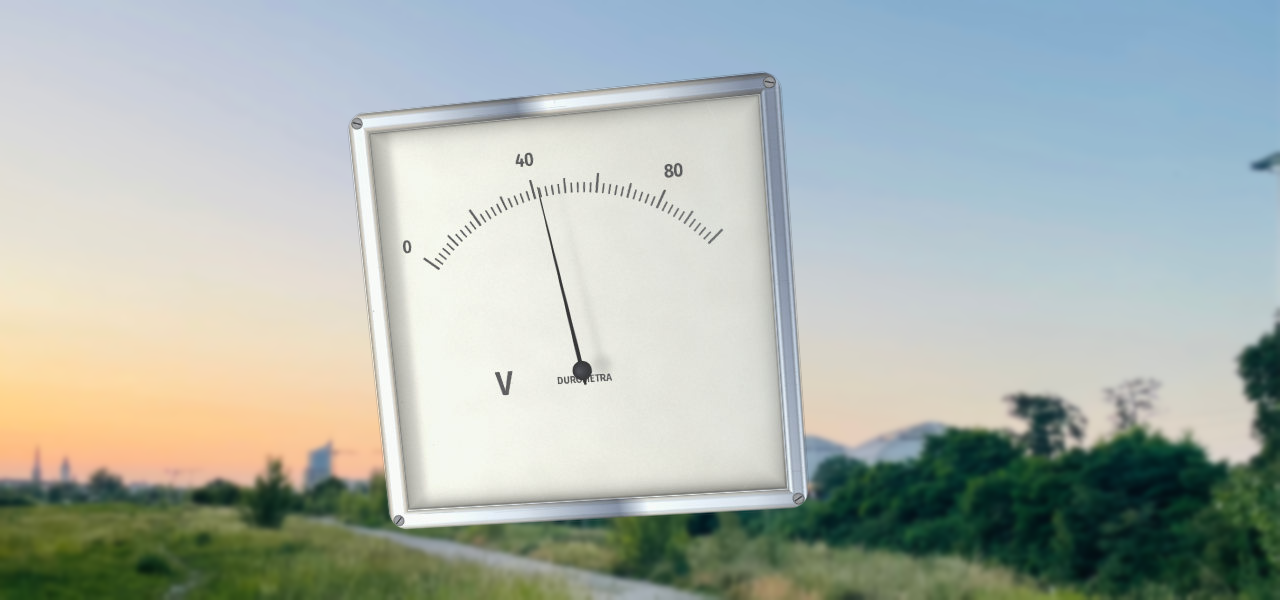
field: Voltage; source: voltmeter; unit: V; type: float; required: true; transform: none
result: 42 V
